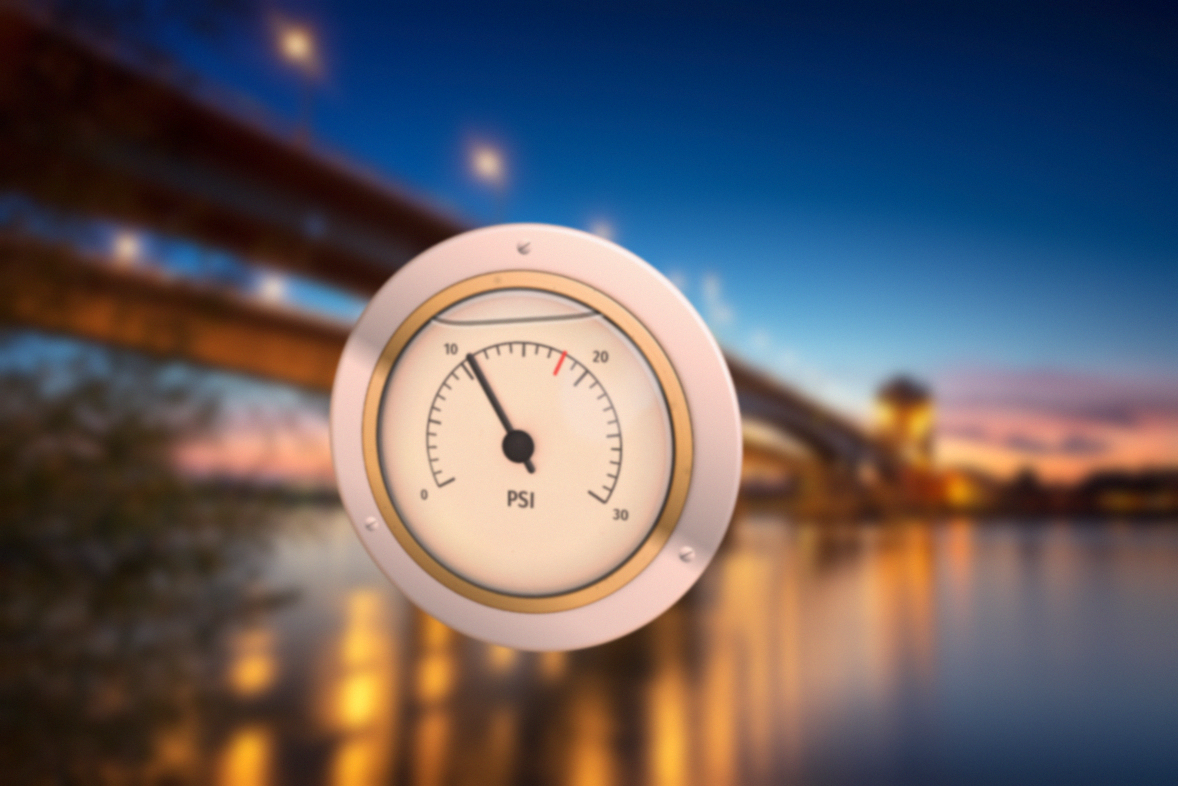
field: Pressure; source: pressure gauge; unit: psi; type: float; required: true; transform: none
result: 11 psi
